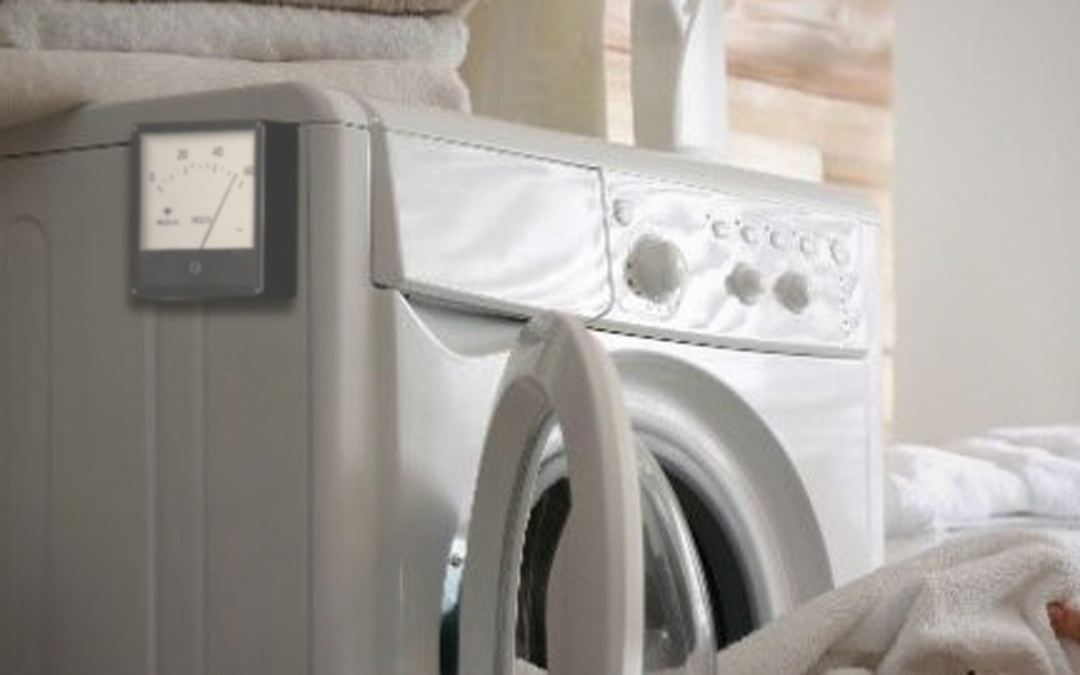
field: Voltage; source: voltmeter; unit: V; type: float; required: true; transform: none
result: 55 V
